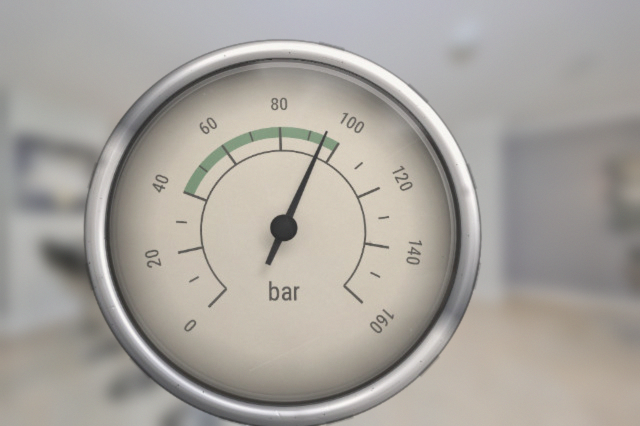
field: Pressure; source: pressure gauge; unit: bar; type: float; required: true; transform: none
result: 95 bar
